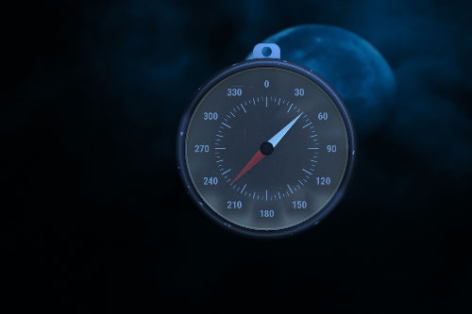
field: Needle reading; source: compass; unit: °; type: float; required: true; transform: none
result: 225 °
